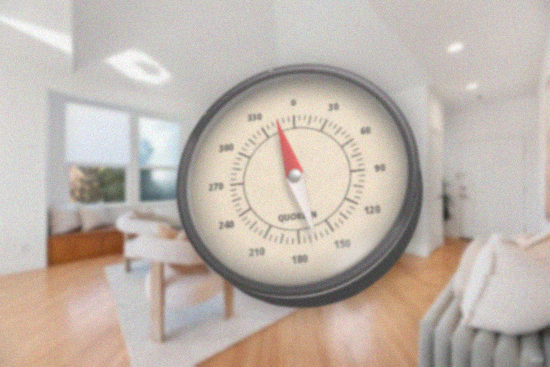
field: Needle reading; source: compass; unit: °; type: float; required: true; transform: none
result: 345 °
